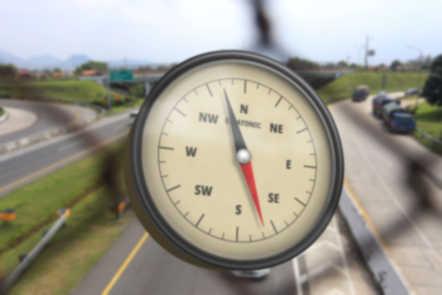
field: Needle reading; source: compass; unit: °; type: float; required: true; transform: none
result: 160 °
